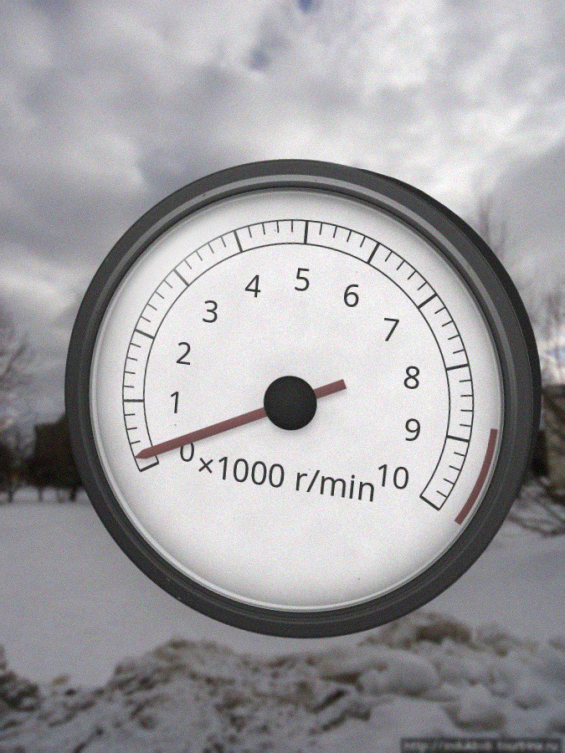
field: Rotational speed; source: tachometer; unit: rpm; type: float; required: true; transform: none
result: 200 rpm
